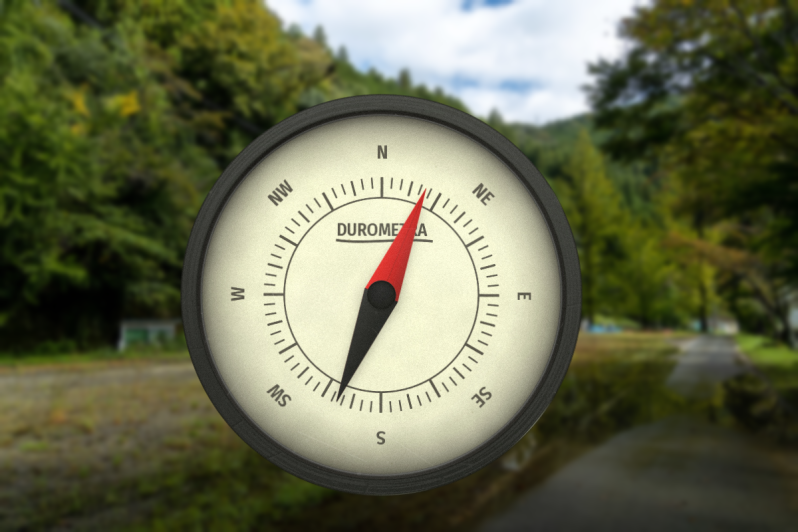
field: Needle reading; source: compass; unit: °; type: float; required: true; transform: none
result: 22.5 °
